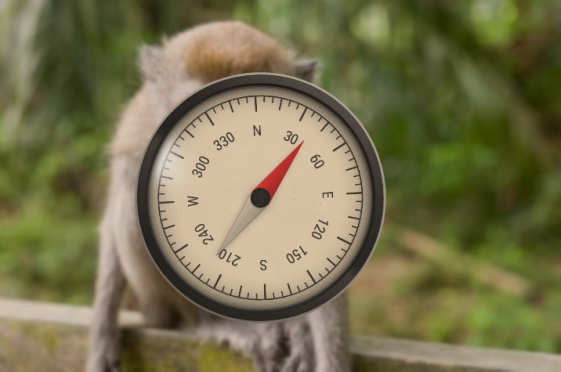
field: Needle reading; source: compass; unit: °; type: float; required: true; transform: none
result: 40 °
